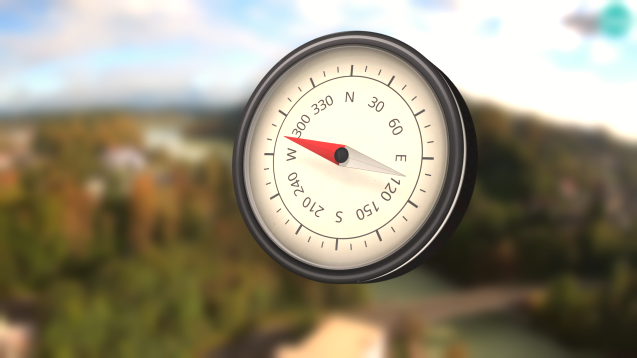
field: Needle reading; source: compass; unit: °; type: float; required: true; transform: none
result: 285 °
